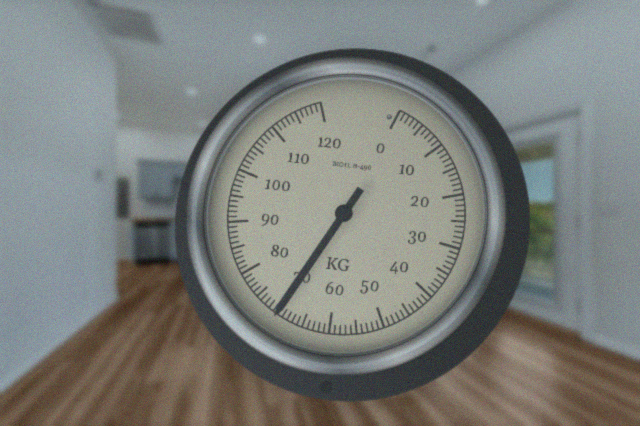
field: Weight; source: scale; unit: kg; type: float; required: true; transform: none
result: 70 kg
